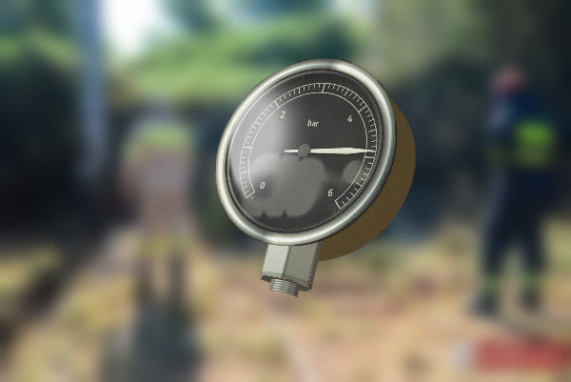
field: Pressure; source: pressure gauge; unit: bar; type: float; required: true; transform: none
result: 4.9 bar
